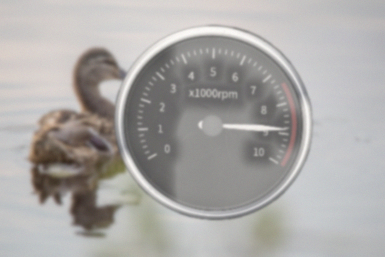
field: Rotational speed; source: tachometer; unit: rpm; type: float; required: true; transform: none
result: 8800 rpm
